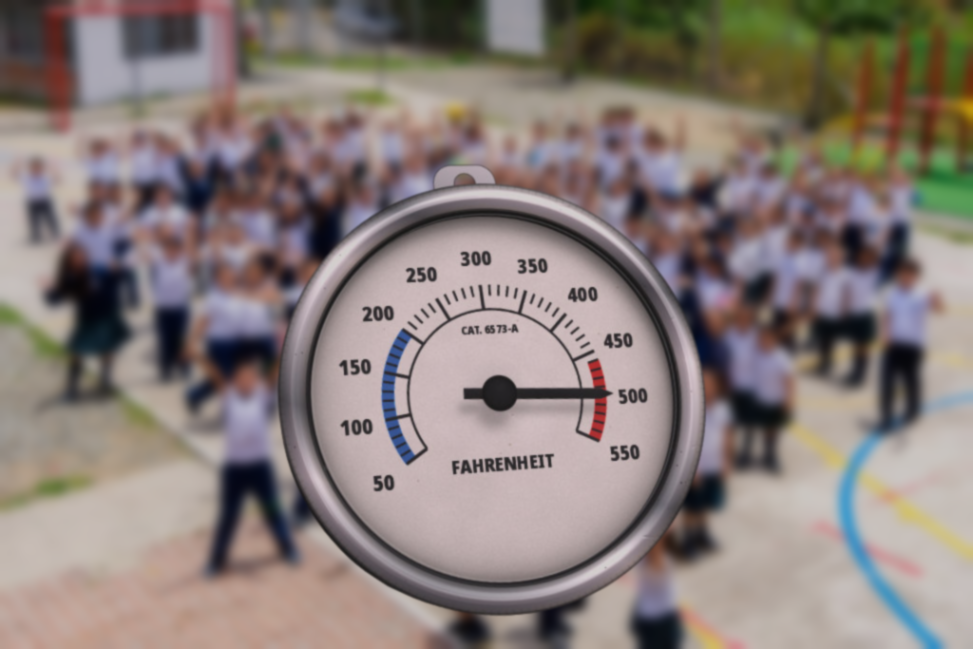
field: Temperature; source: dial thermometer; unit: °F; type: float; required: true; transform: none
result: 500 °F
